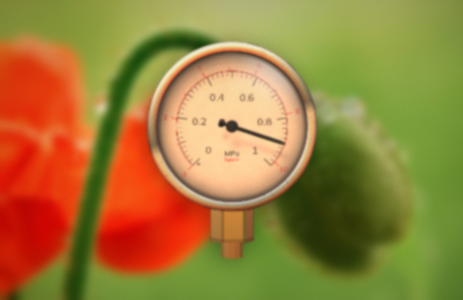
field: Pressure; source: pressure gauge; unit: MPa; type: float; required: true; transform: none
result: 0.9 MPa
